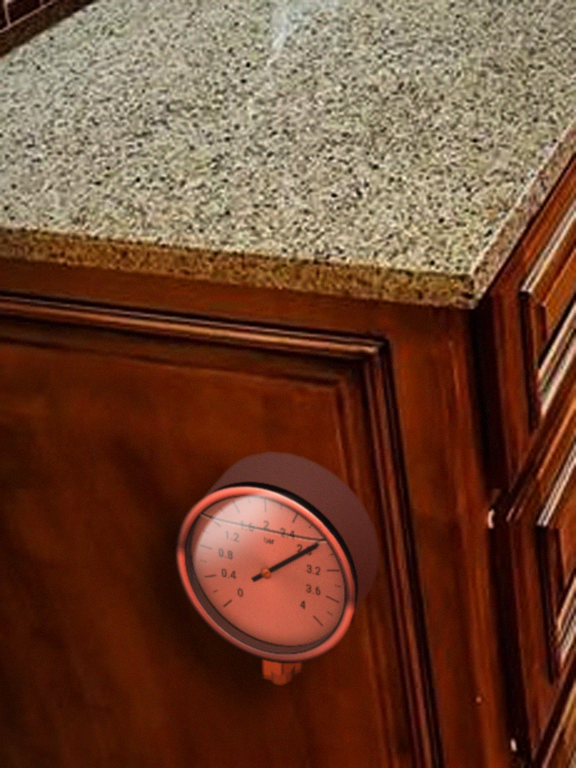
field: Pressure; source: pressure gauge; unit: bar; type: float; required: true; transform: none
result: 2.8 bar
